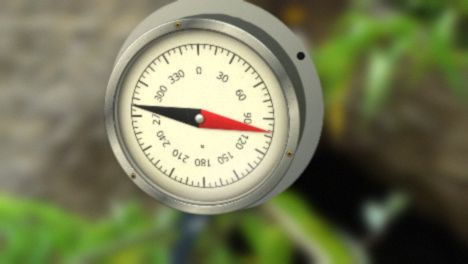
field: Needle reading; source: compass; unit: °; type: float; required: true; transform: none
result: 100 °
